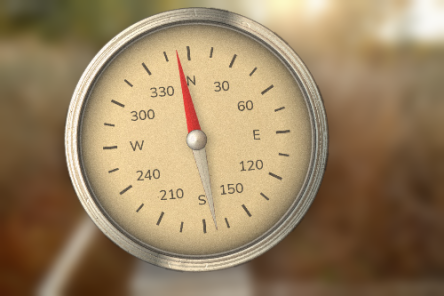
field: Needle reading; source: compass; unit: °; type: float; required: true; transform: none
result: 352.5 °
